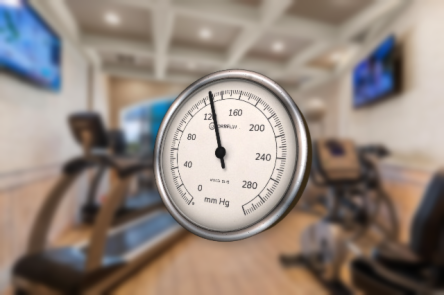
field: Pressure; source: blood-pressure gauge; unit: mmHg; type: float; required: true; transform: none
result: 130 mmHg
